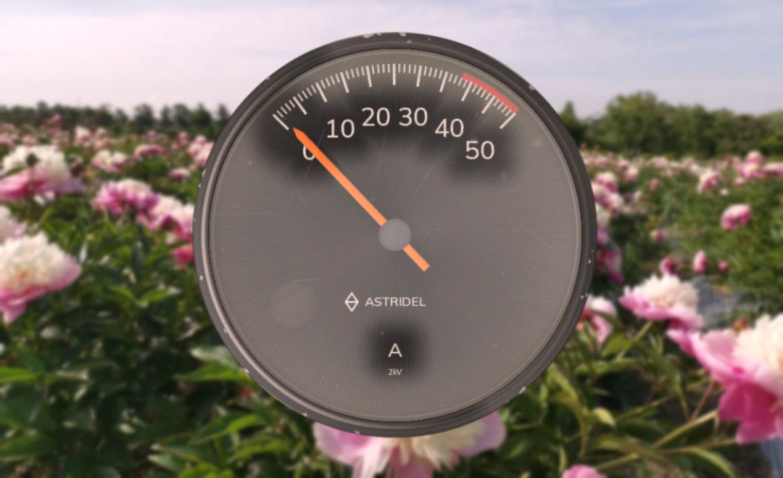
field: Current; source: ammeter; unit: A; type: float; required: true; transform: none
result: 1 A
